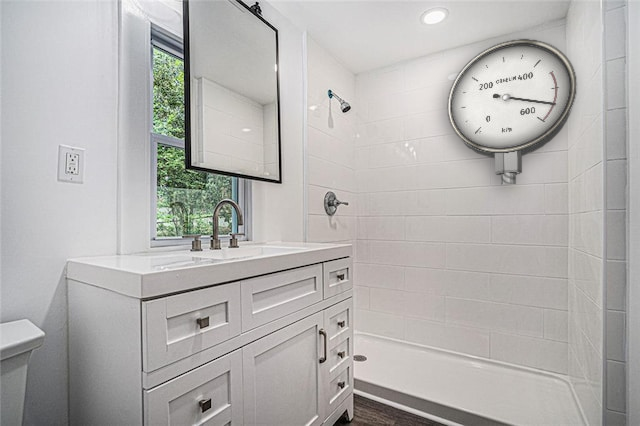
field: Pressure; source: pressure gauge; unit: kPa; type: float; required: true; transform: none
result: 550 kPa
